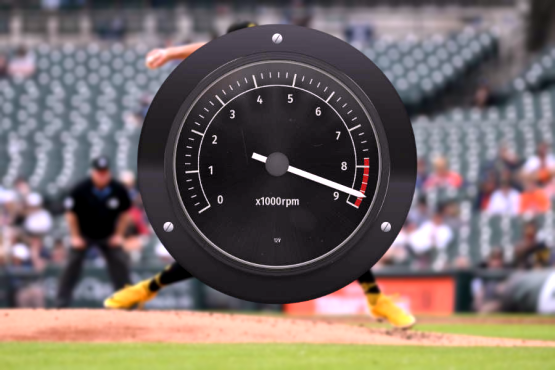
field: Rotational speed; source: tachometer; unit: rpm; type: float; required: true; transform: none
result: 8700 rpm
